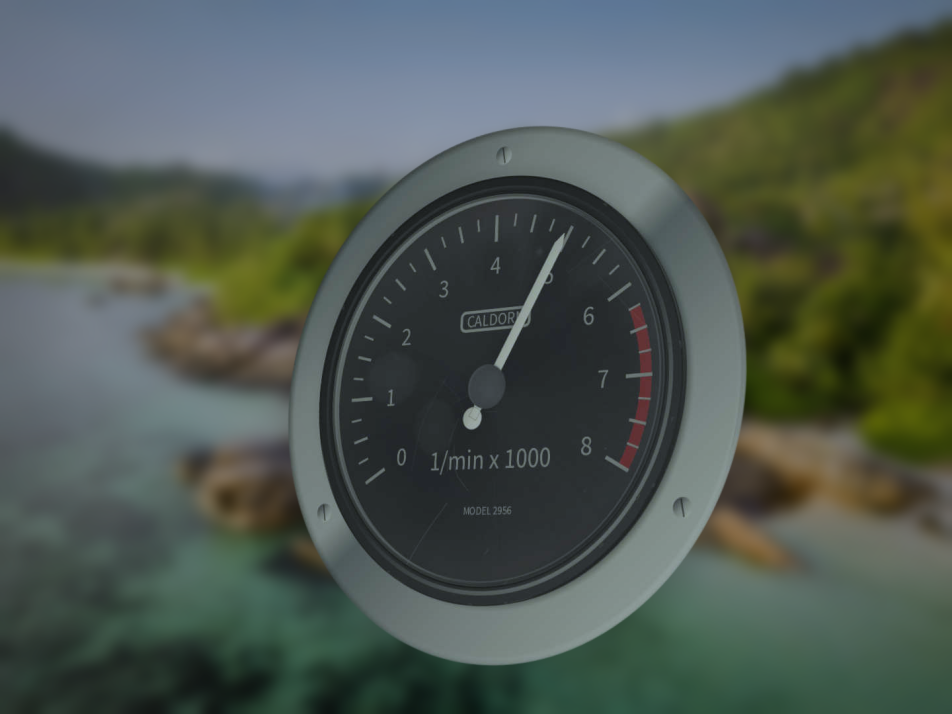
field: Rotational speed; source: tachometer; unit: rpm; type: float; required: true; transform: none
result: 5000 rpm
